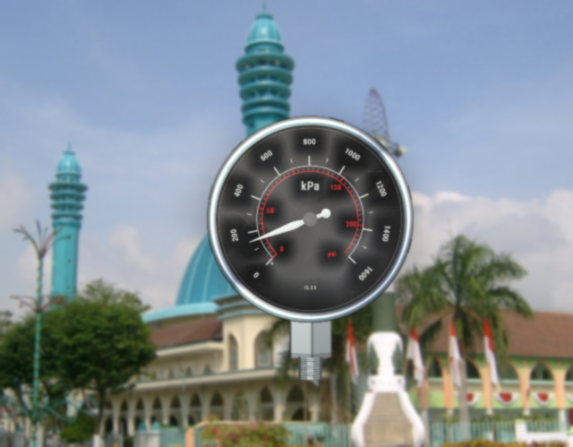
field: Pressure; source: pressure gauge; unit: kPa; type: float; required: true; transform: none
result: 150 kPa
